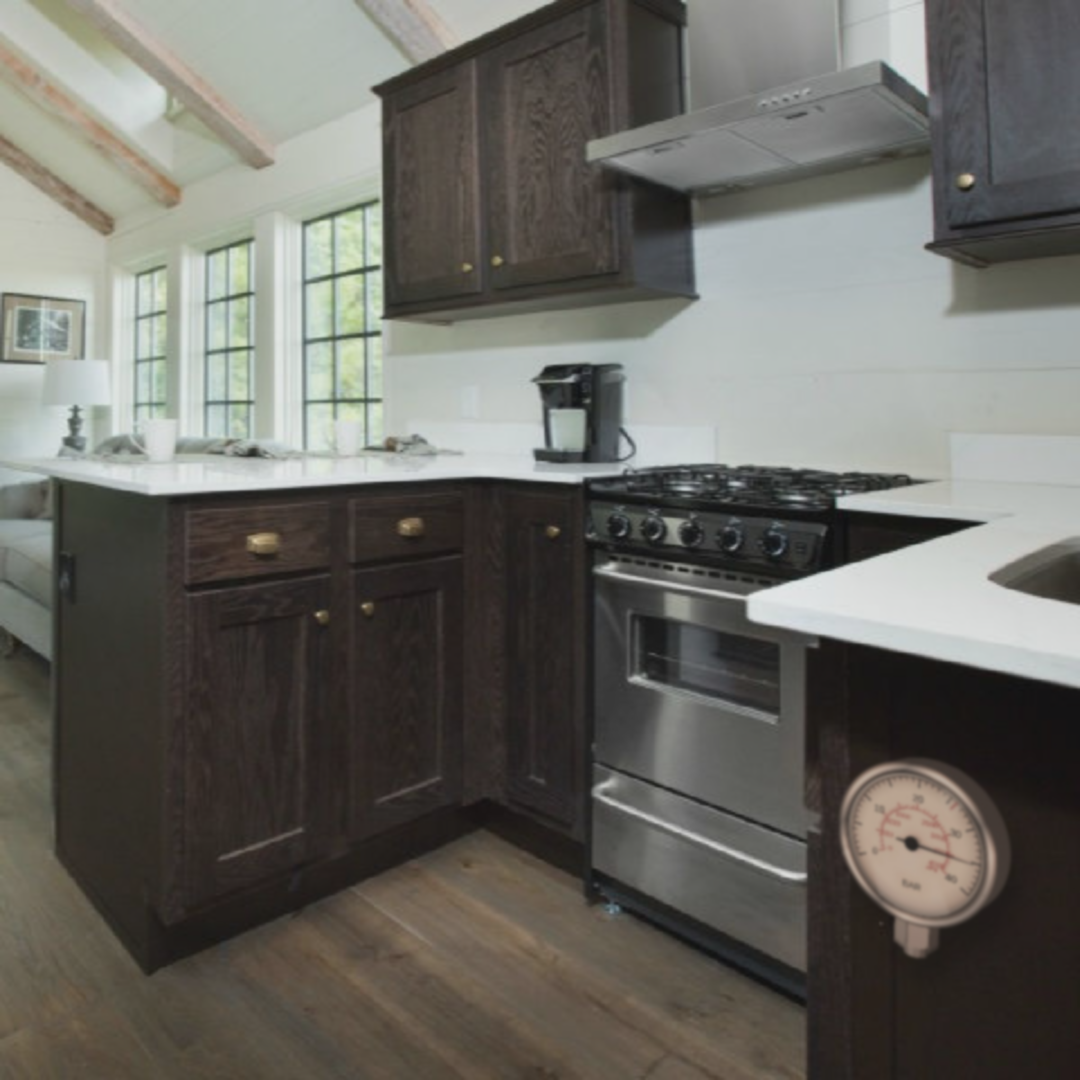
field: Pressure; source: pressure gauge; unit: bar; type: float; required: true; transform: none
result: 35 bar
